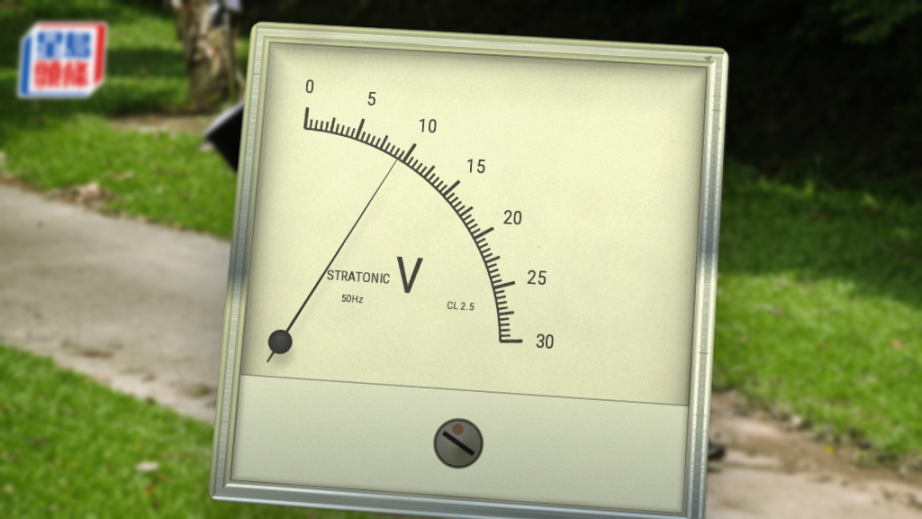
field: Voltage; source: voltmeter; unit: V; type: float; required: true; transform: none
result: 9.5 V
